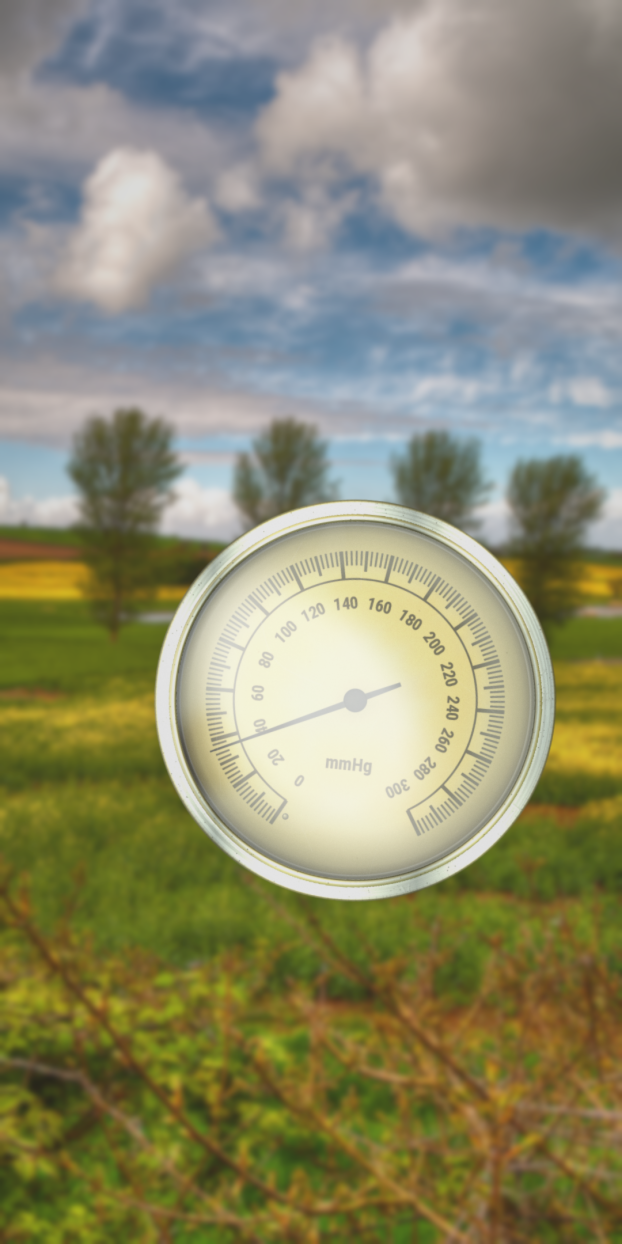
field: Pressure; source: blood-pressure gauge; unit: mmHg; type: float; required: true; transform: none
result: 36 mmHg
